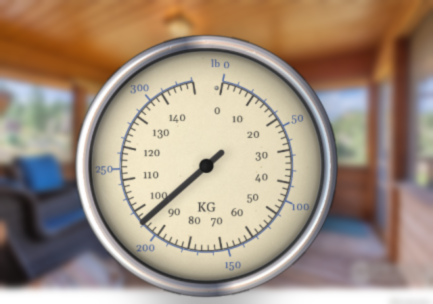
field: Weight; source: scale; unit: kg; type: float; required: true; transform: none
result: 96 kg
